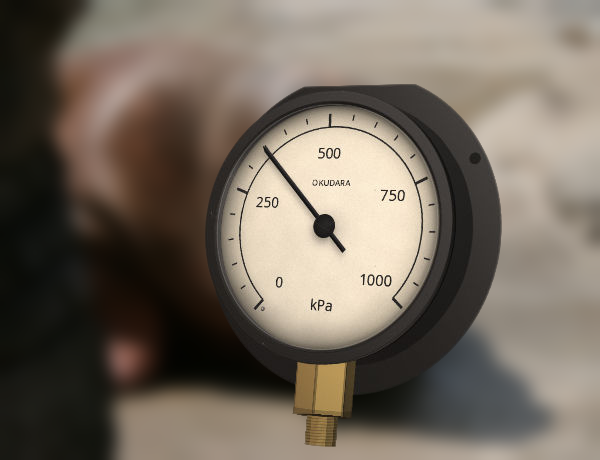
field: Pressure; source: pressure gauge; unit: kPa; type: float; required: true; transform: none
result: 350 kPa
